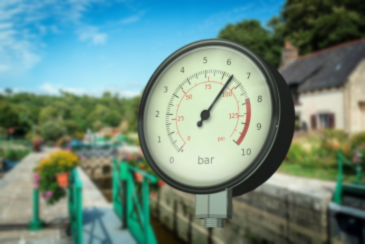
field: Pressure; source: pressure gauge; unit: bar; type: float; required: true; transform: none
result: 6.5 bar
